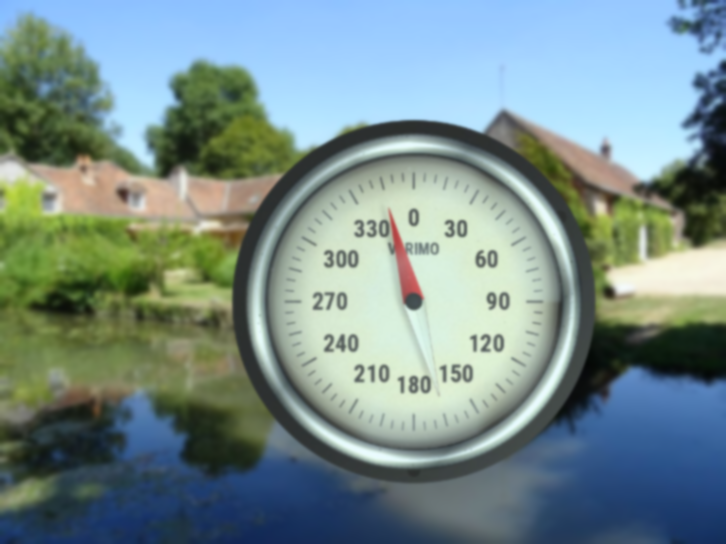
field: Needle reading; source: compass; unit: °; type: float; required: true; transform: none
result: 345 °
